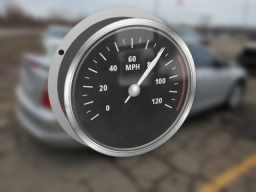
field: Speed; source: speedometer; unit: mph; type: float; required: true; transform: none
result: 80 mph
